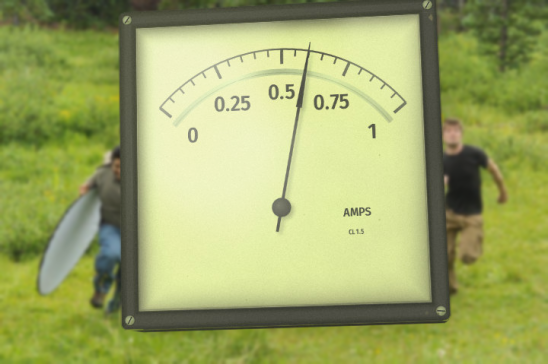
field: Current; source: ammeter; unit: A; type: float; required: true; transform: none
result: 0.6 A
